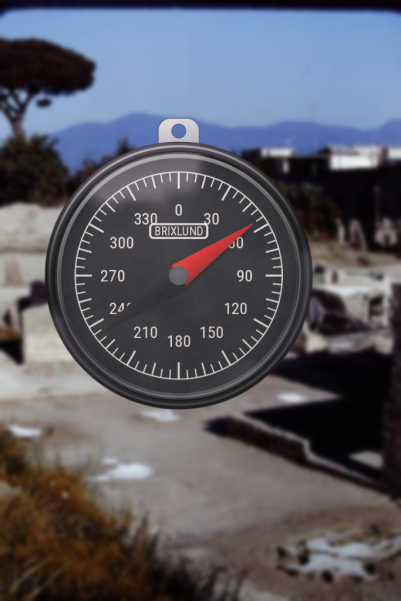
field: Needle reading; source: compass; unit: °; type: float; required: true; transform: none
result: 55 °
